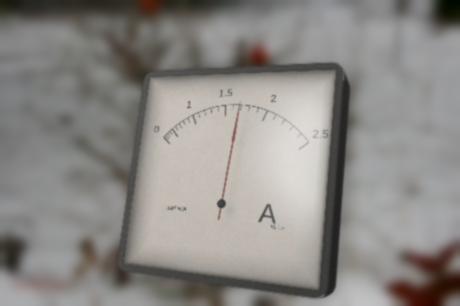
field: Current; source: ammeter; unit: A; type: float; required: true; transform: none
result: 1.7 A
